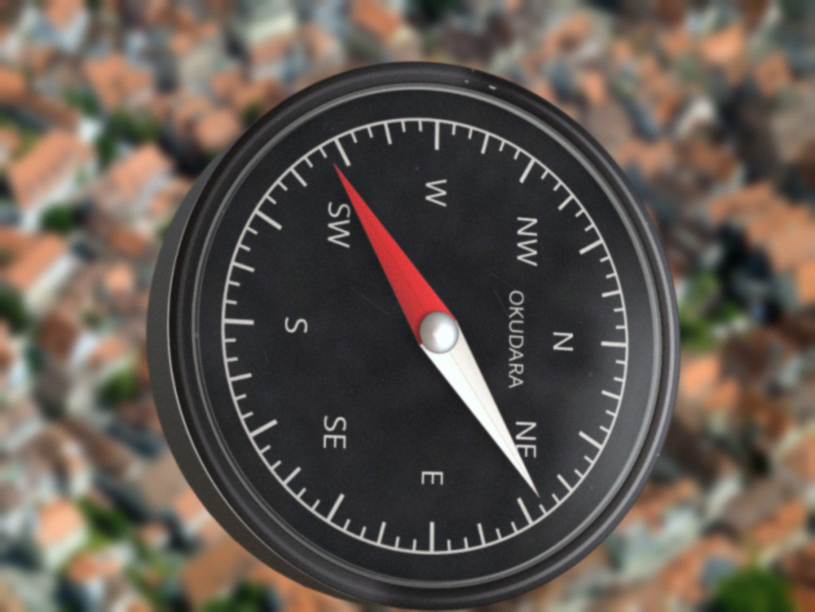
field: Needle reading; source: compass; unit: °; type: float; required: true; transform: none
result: 235 °
